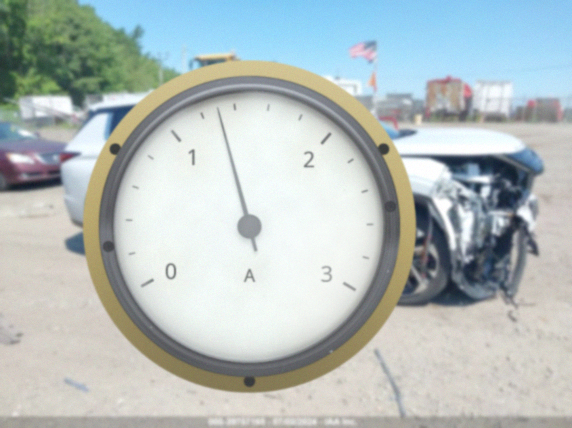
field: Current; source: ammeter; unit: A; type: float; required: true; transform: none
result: 1.3 A
